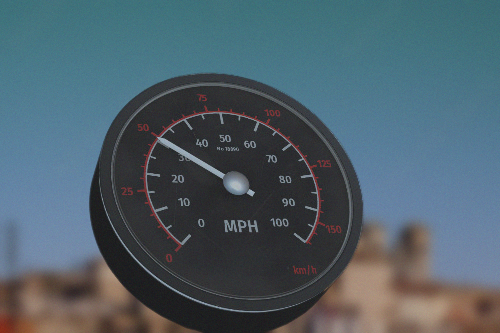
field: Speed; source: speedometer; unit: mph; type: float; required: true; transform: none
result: 30 mph
